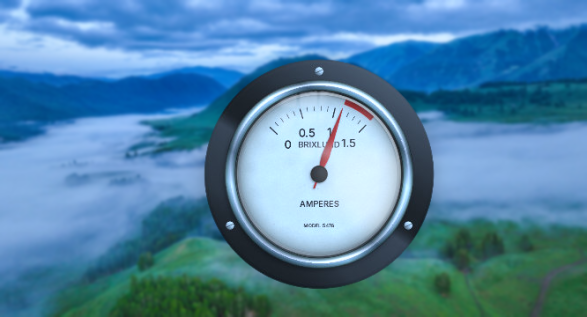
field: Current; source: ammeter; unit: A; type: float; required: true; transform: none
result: 1.1 A
